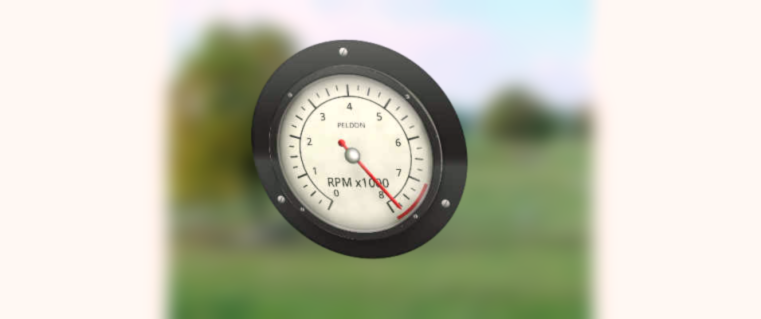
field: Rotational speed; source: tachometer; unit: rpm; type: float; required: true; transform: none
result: 7750 rpm
